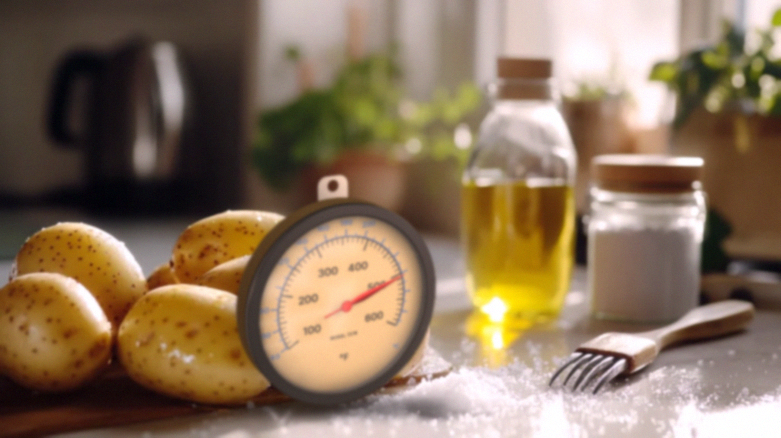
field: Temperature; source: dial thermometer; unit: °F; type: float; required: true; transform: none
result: 500 °F
